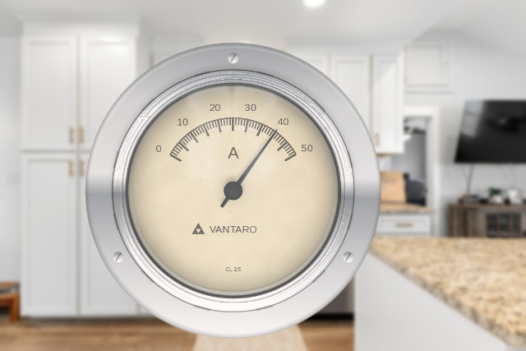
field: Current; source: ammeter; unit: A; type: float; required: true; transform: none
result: 40 A
